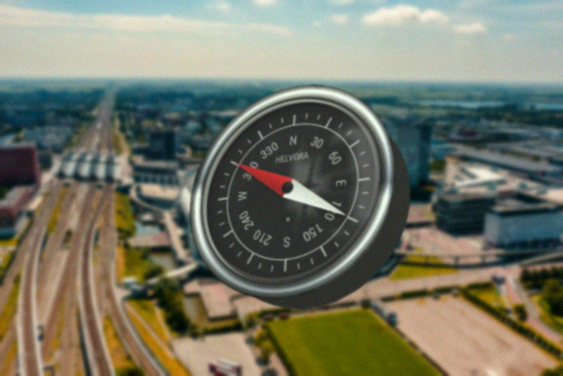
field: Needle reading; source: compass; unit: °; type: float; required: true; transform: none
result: 300 °
